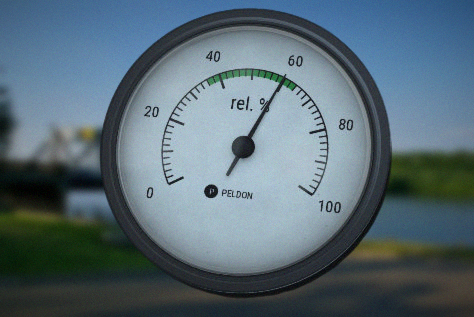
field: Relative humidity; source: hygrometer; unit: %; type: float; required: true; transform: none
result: 60 %
